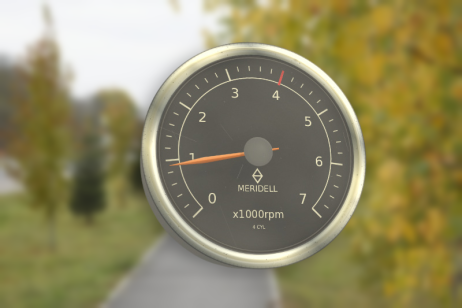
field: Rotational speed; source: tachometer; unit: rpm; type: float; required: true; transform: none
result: 900 rpm
